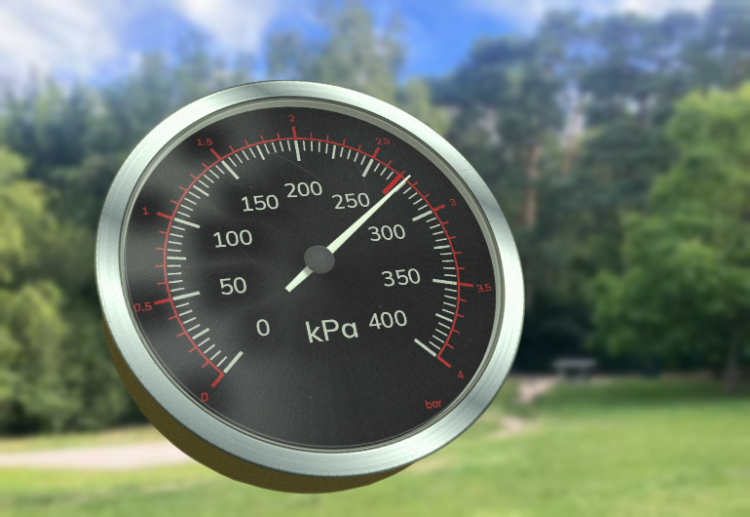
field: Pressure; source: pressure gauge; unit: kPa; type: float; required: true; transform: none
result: 275 kPa
